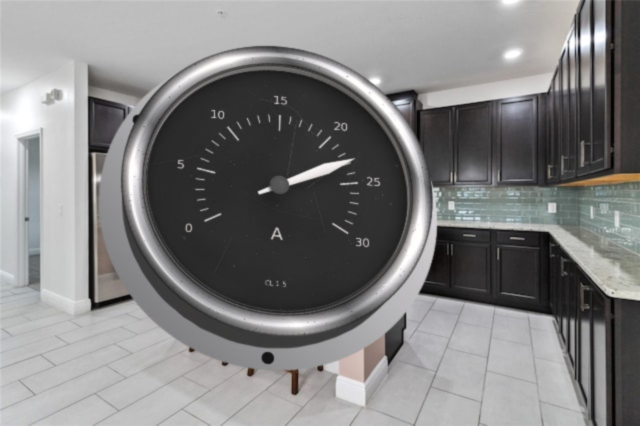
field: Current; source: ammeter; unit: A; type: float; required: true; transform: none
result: 23 A
